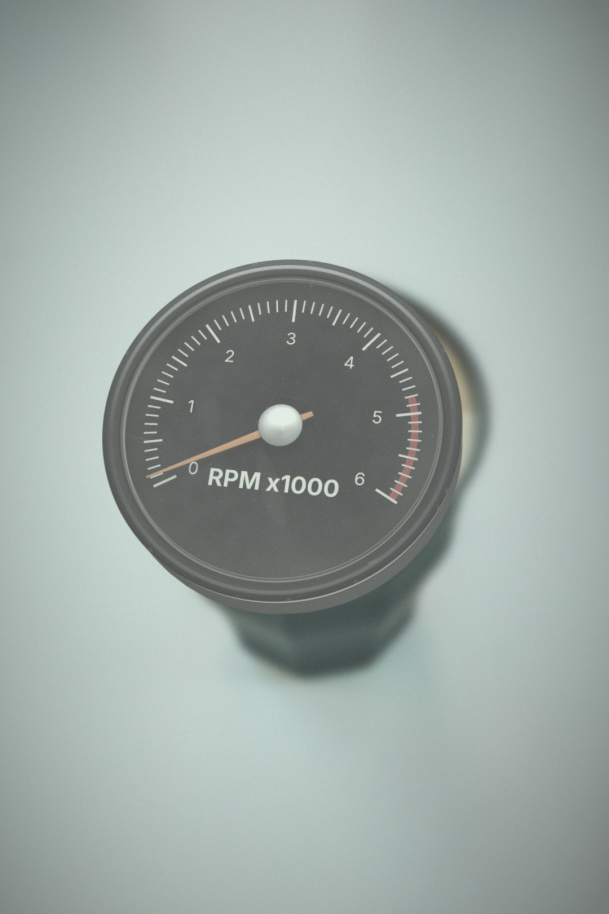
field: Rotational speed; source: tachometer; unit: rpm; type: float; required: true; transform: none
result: 100 rpm
